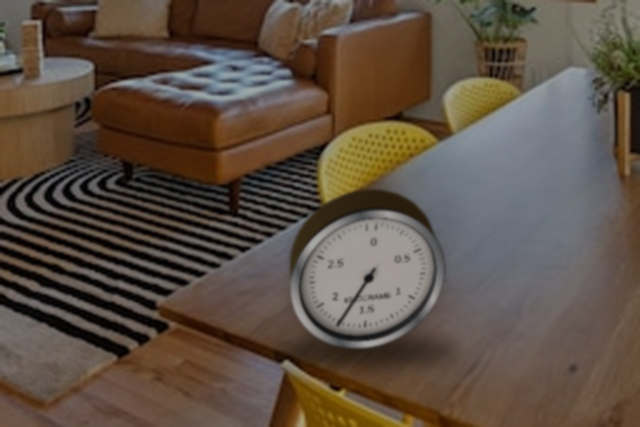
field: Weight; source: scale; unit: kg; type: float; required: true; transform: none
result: 1.75 kg
